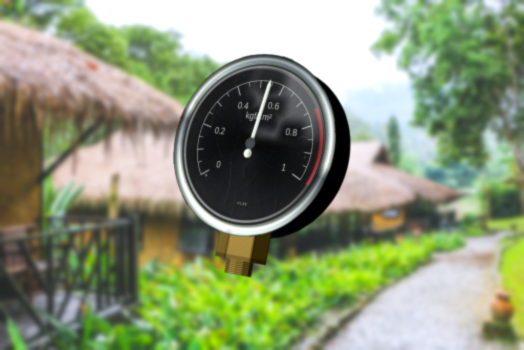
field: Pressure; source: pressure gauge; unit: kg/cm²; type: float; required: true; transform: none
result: 0.55 kg/cm²
